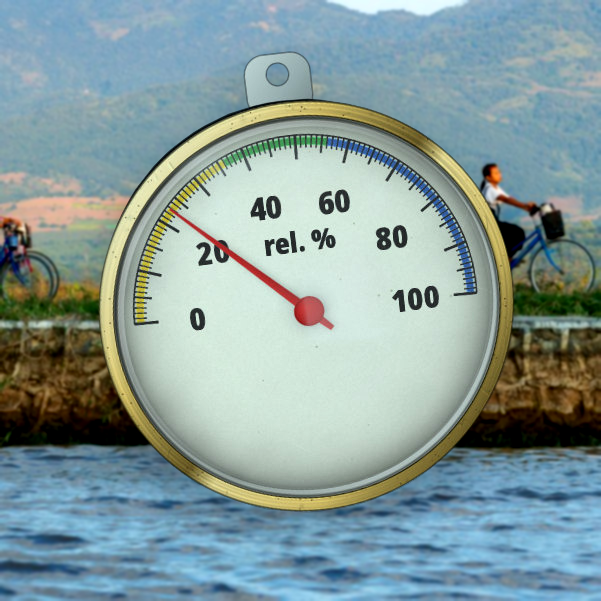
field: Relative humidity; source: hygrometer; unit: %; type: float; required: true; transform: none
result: 23 %
